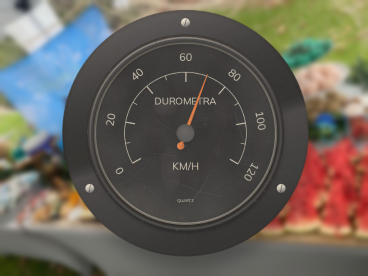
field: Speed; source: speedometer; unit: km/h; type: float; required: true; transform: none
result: 70 km/h
